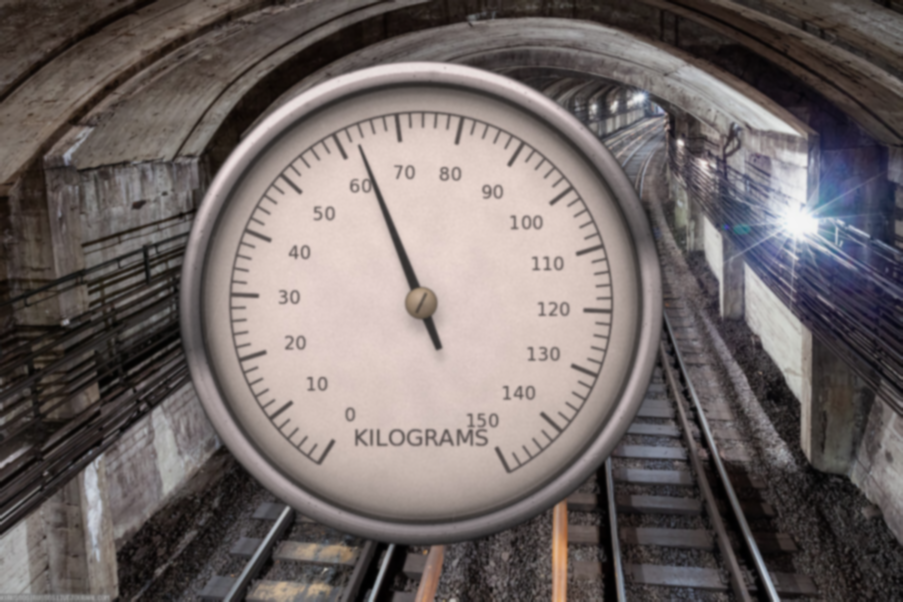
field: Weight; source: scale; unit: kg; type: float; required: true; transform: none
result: 63 kg
